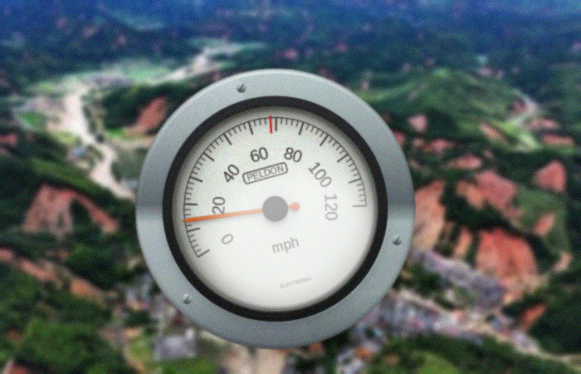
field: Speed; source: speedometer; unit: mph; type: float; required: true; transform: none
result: 14 mph
